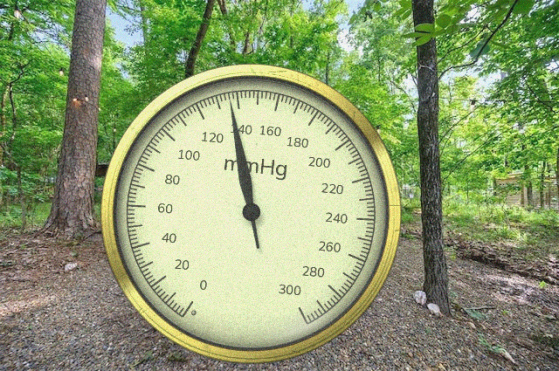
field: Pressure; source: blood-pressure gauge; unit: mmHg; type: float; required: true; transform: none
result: 136 mmHg
